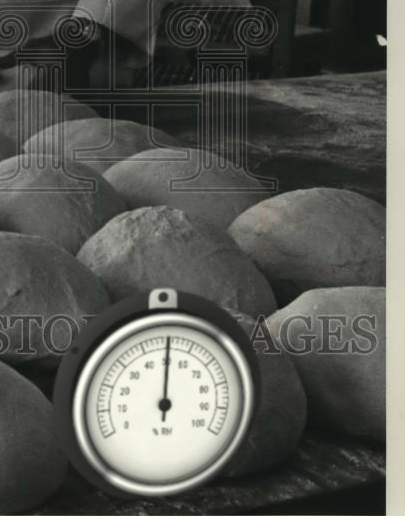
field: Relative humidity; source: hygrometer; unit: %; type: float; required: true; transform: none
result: 50 %
